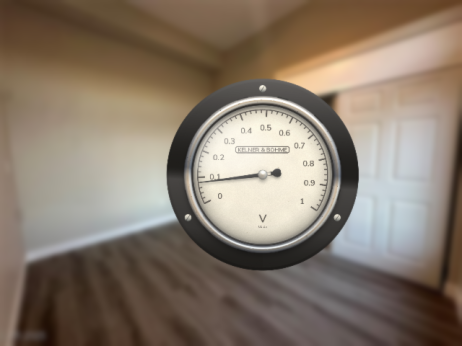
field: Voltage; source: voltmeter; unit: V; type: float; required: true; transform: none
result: 0.08 V
